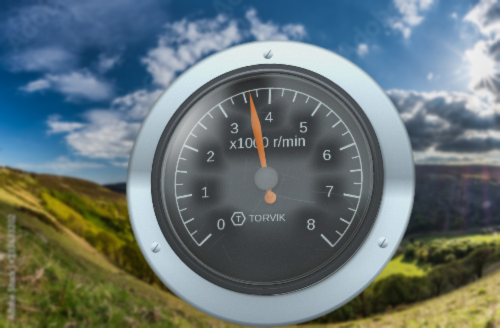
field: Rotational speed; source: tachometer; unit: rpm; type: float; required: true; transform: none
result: 3625 rpm
